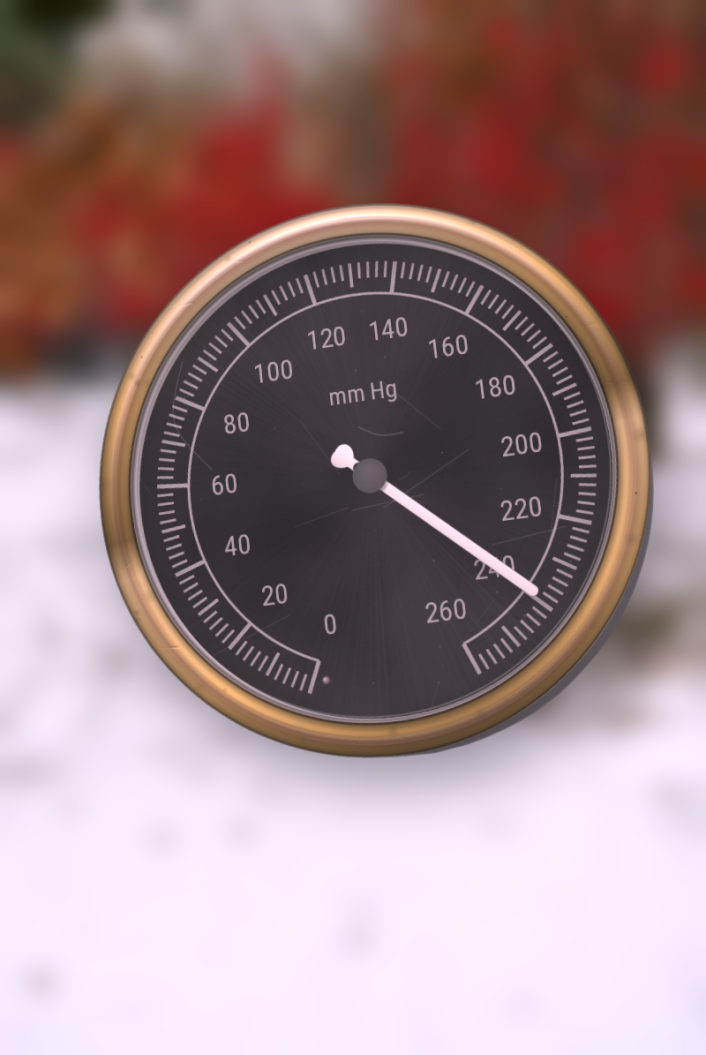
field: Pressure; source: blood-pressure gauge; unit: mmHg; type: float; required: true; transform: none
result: 239 mmHg
